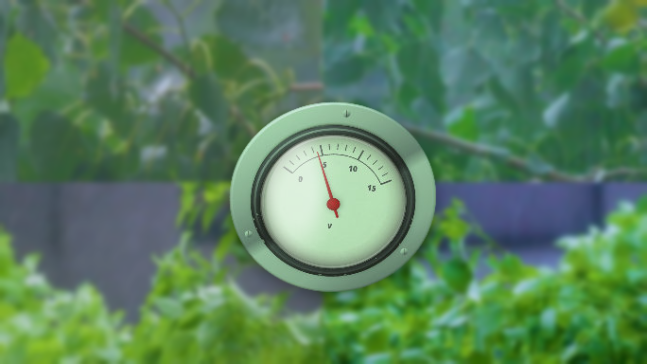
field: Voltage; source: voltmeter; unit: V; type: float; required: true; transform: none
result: 4.5 V
